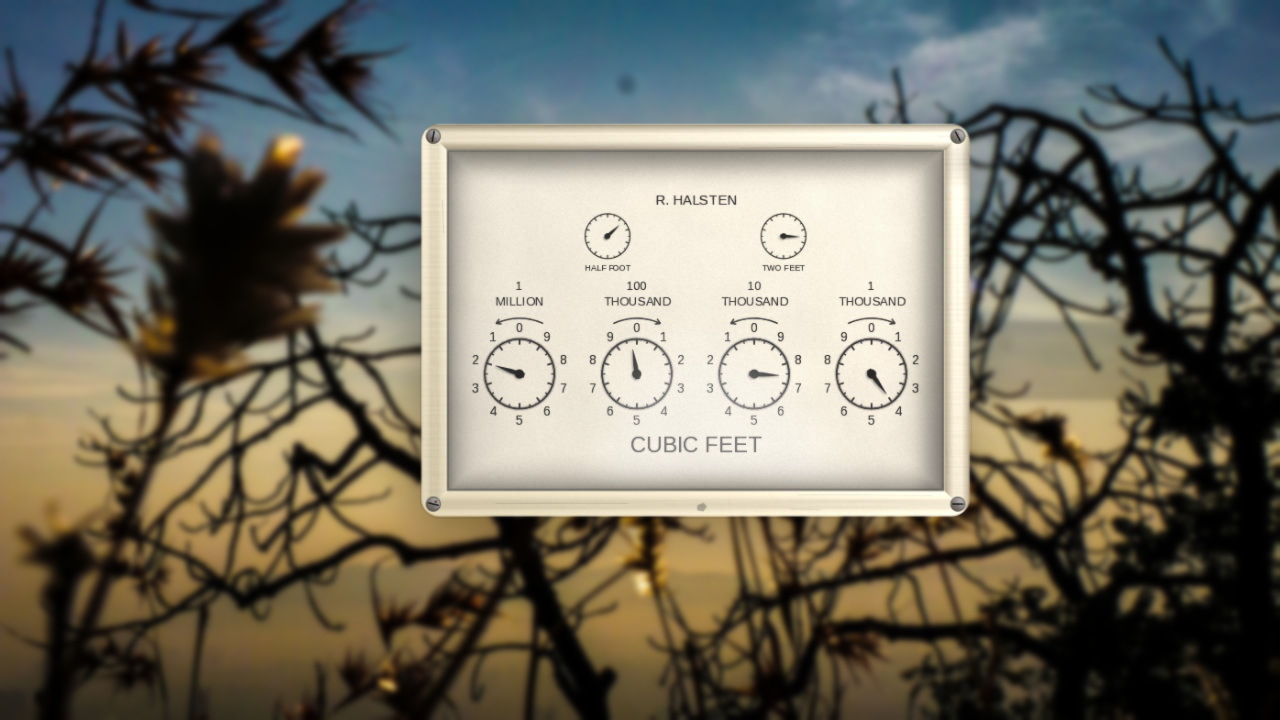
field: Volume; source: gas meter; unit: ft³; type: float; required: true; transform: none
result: 197400 ft³
